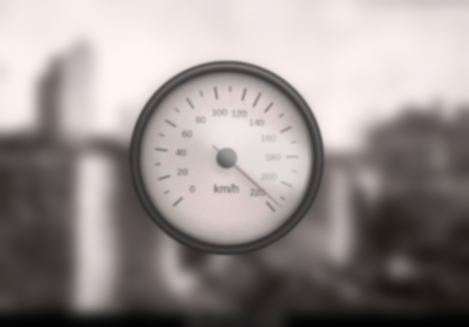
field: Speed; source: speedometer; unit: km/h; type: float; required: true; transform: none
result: 215 km/h
